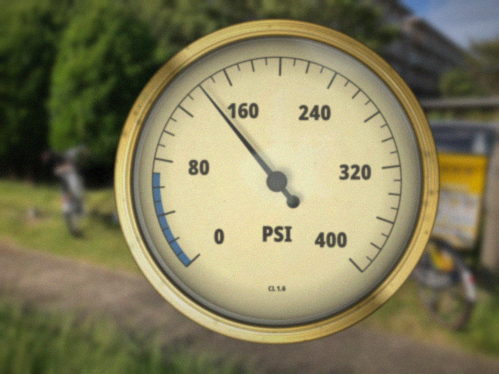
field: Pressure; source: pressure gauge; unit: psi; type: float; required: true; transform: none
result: 140 psi
